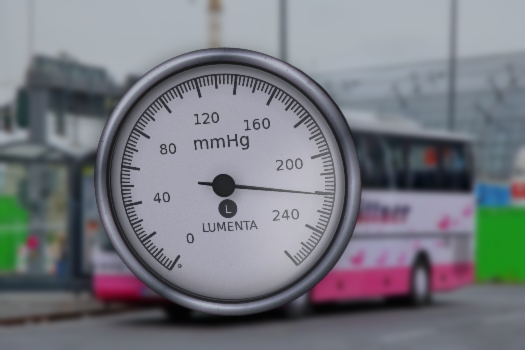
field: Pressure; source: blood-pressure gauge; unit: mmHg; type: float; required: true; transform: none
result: 220 mmHg
